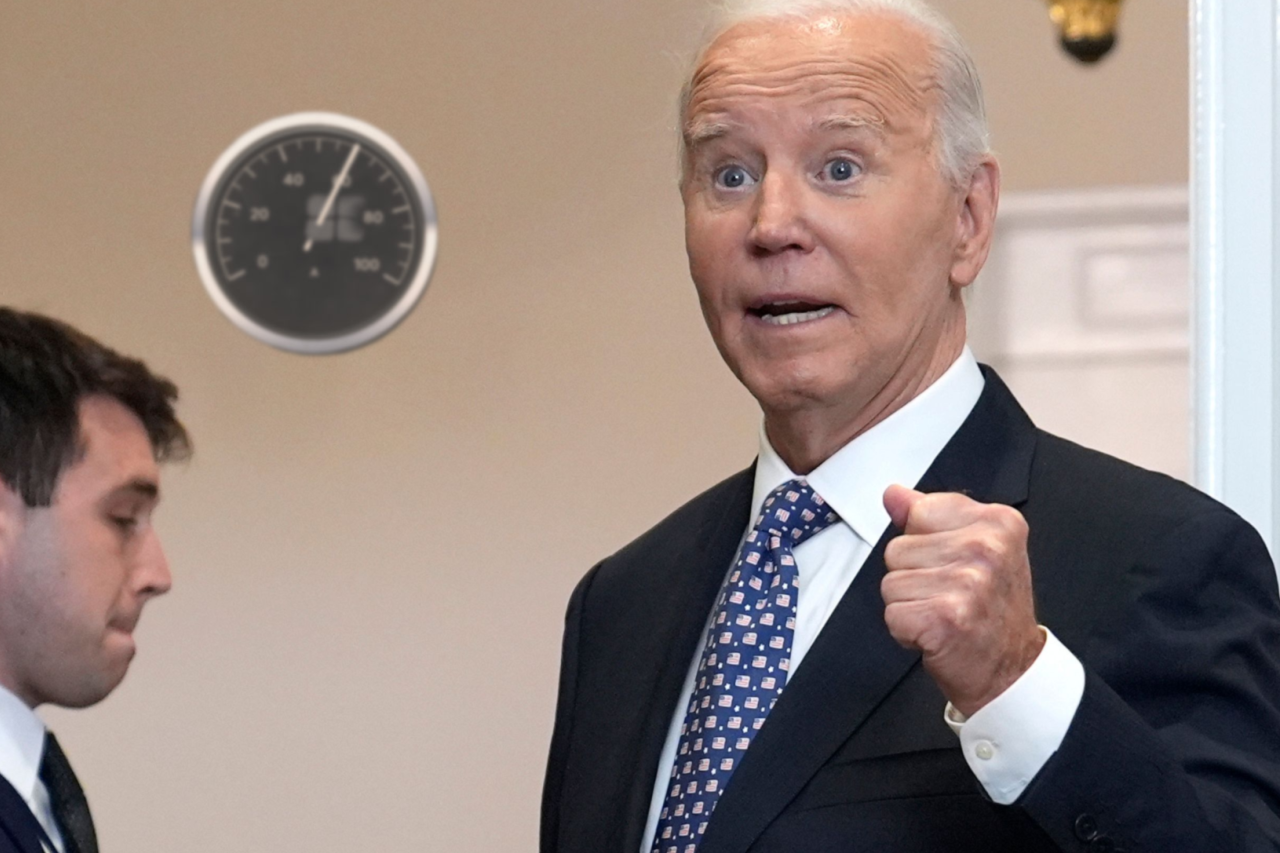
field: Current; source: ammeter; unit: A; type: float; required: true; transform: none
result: 60 A
